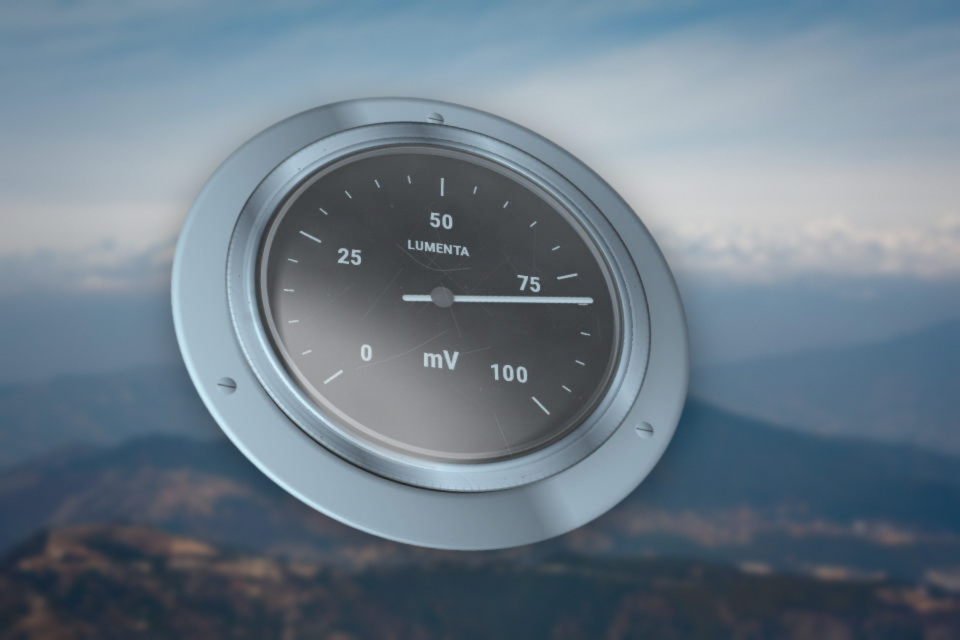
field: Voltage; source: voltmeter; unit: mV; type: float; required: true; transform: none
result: 80 mV
